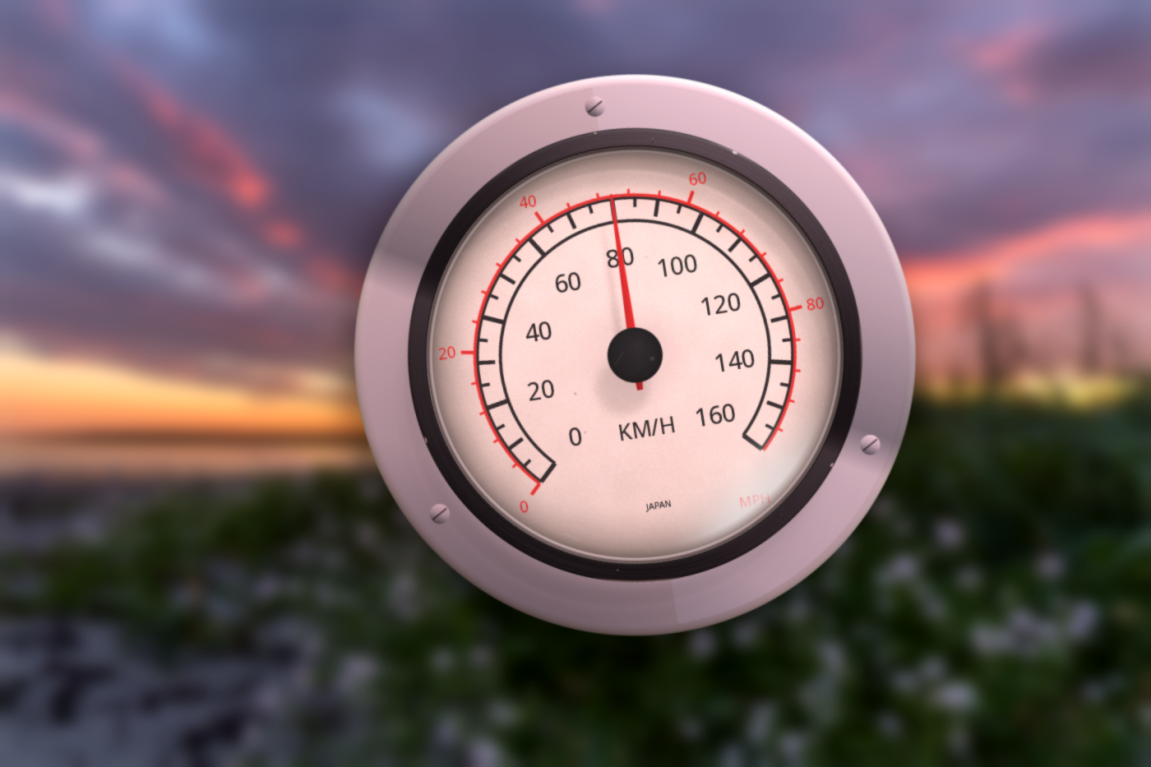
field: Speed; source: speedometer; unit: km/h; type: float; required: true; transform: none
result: 80 km/h
